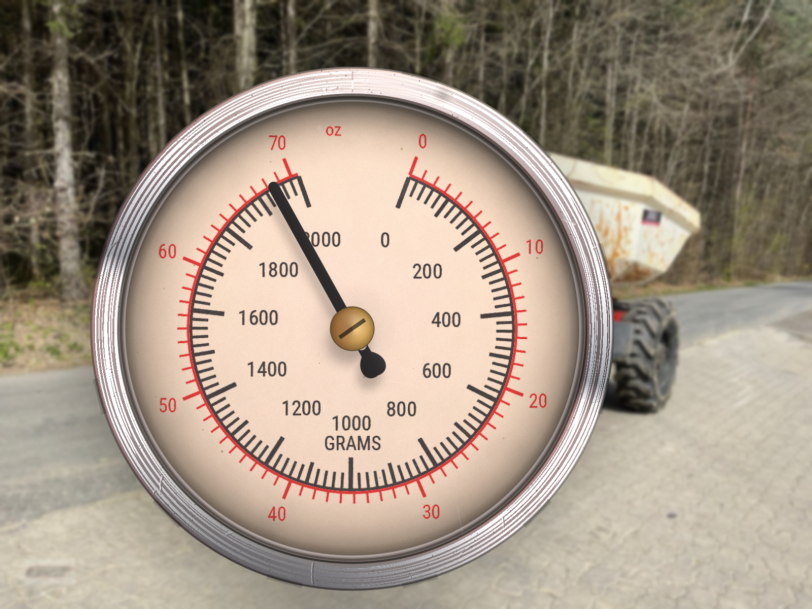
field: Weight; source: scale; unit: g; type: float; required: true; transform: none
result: 1940 g
